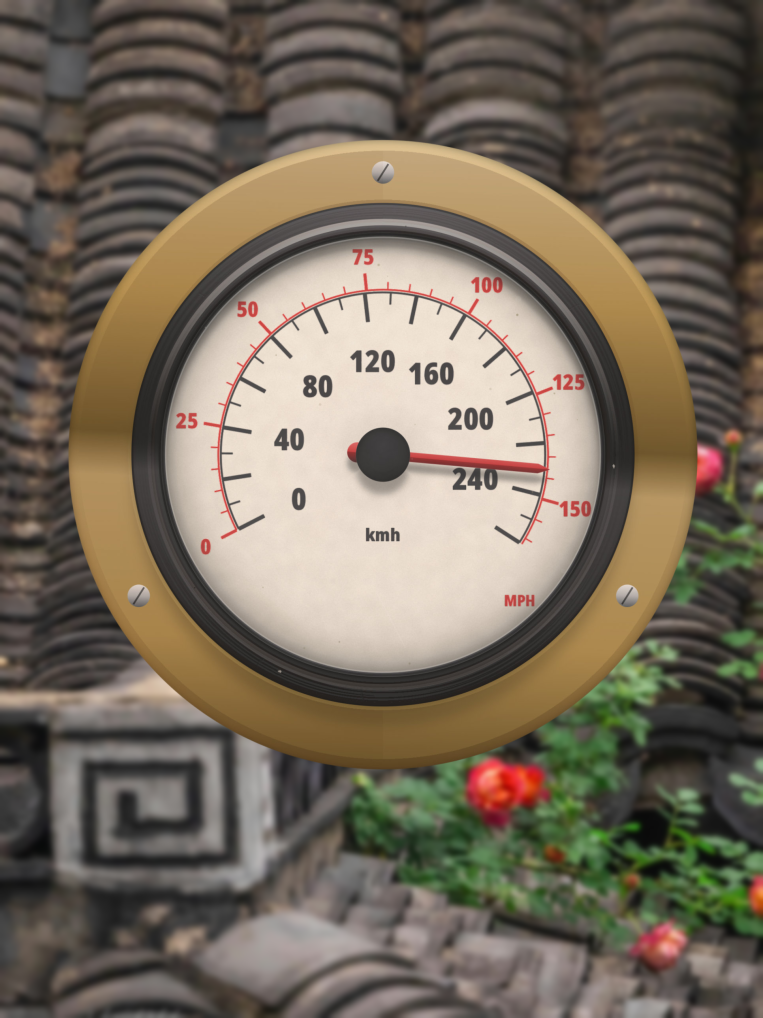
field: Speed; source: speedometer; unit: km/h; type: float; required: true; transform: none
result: 230 km/h
